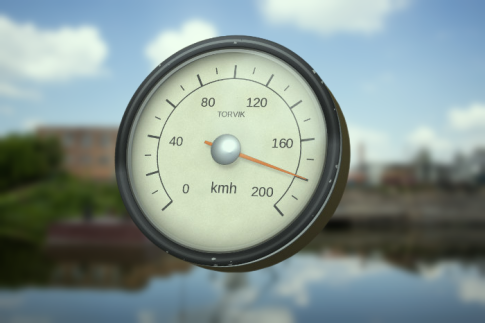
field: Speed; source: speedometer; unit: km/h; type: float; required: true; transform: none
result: 180 km/h
